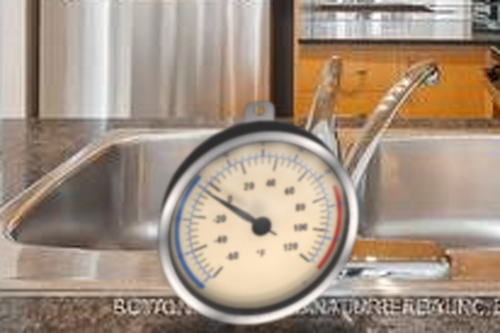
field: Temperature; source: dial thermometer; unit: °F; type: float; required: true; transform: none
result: -4 °F
